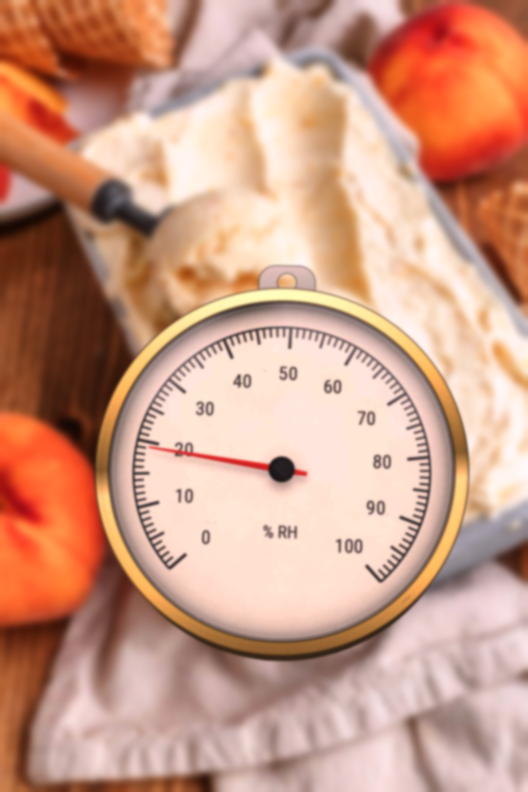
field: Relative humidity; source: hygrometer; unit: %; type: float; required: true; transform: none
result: 19 %
